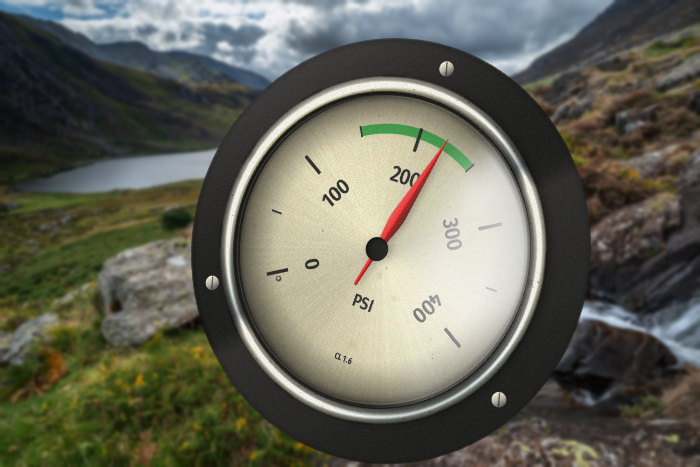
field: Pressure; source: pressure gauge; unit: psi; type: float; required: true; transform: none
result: 225 psi
